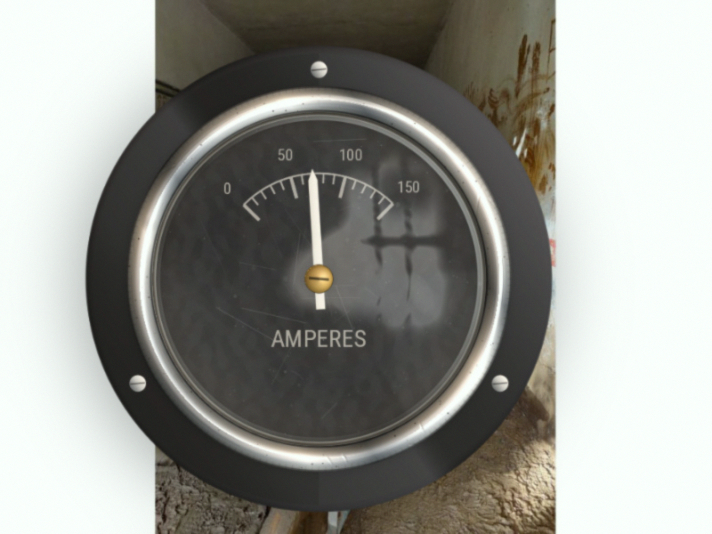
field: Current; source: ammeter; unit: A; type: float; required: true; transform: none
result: 70 A
